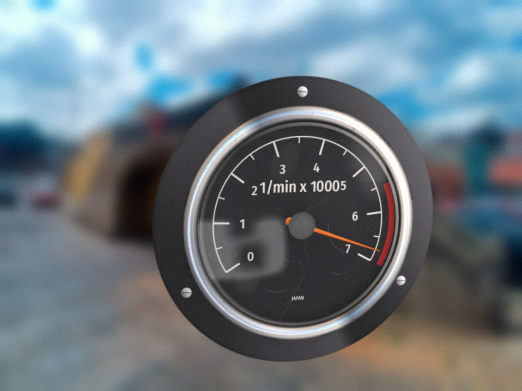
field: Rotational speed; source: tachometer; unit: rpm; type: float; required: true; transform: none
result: 6750 rpm
